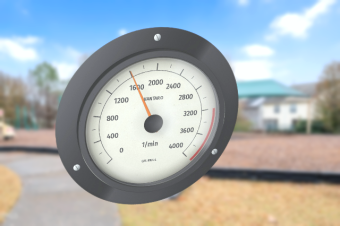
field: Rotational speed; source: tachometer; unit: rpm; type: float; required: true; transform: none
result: 1600 rpm
